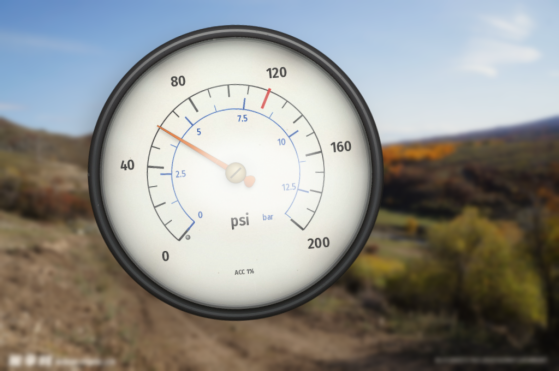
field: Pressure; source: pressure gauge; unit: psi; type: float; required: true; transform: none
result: 60 psi
